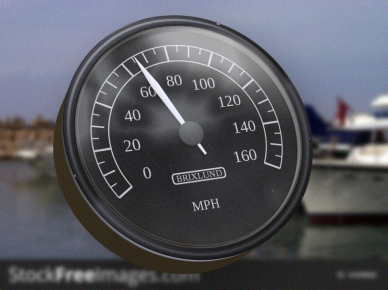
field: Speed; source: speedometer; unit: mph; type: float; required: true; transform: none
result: 65 mph
